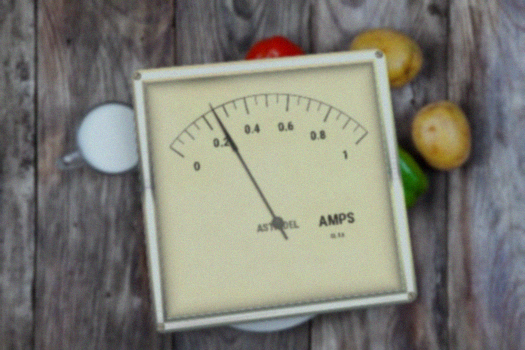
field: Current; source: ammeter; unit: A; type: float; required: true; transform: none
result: 0.25 A
